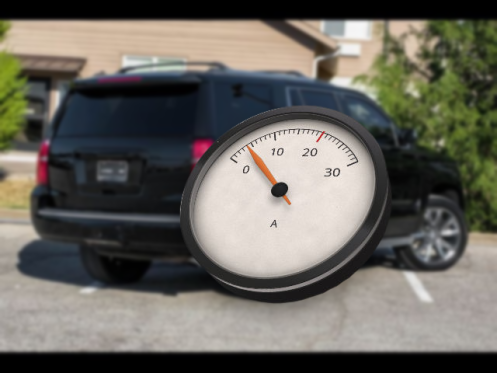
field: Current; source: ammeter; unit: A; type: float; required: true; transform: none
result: 4 A
